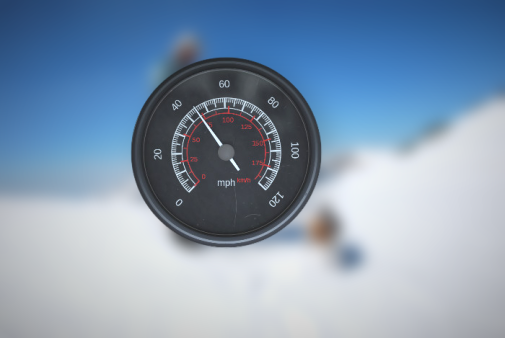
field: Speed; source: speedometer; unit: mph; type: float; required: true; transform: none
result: 45 mph
